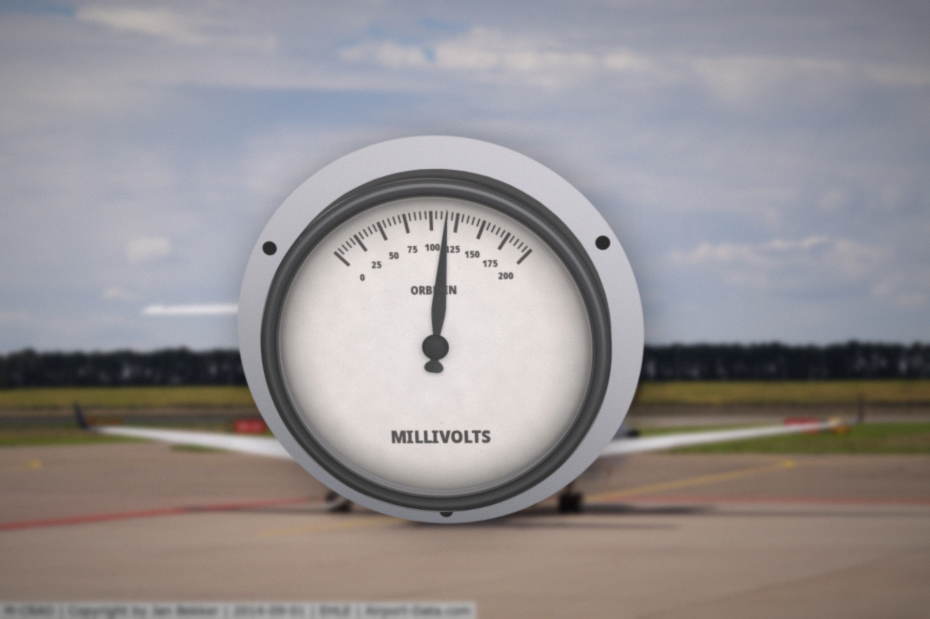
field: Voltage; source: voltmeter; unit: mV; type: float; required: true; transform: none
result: 115 mV
